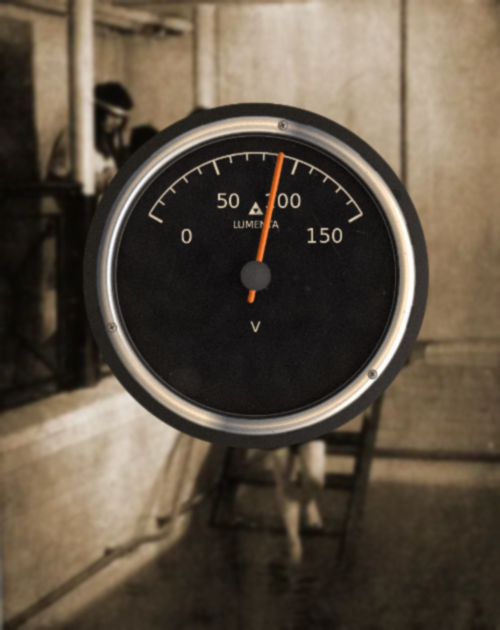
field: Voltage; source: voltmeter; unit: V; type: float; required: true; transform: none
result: 90 V
